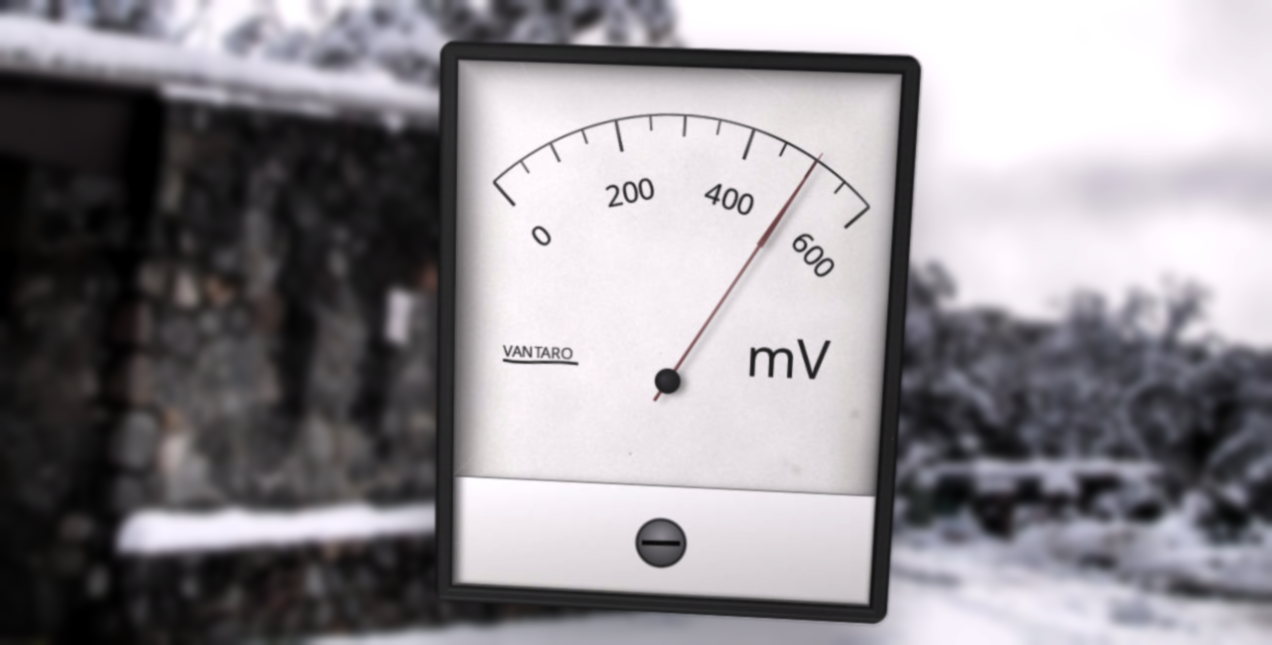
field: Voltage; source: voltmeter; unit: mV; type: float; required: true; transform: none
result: 500 mV
